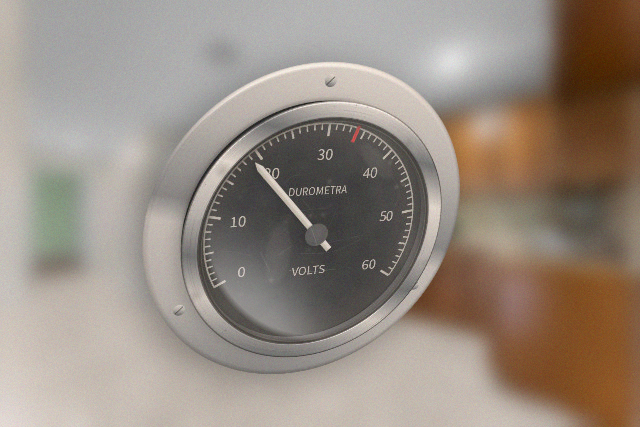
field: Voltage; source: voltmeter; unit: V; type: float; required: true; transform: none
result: 19 V
